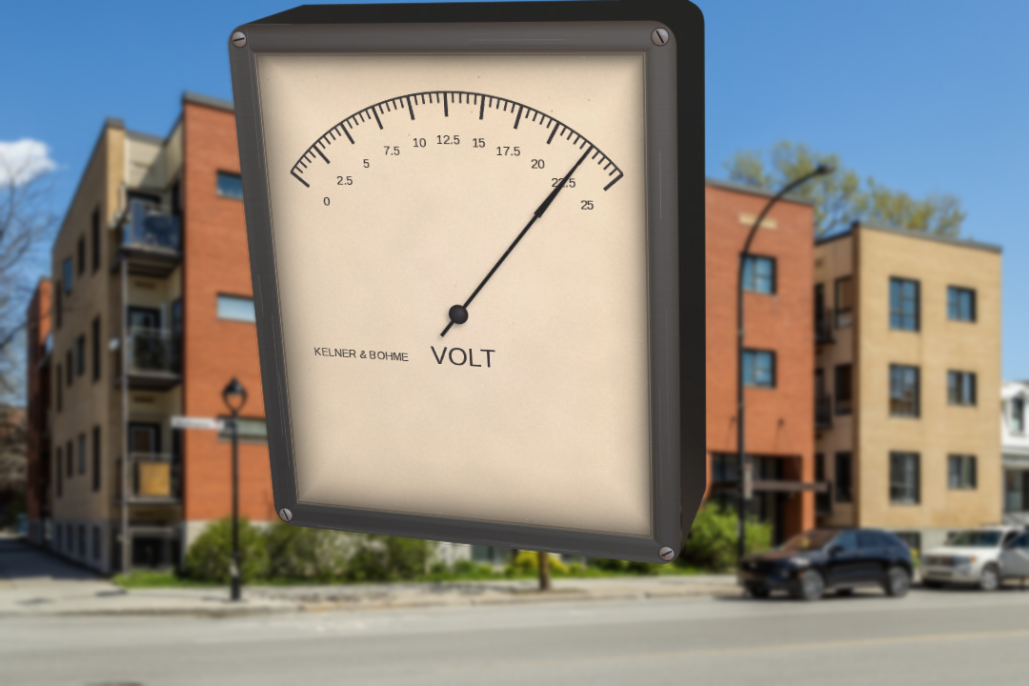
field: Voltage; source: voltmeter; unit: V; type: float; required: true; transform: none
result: 22.5 V
